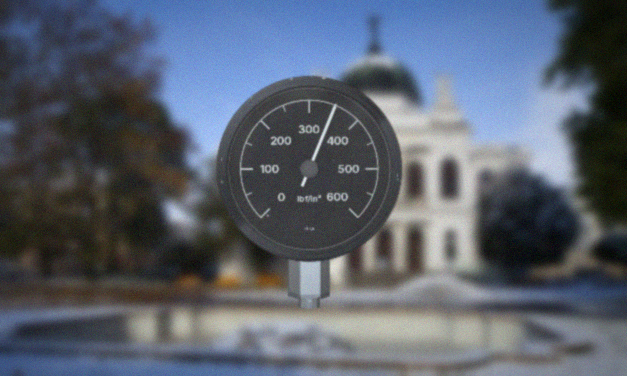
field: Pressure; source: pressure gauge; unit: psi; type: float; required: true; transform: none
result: 350 psi
